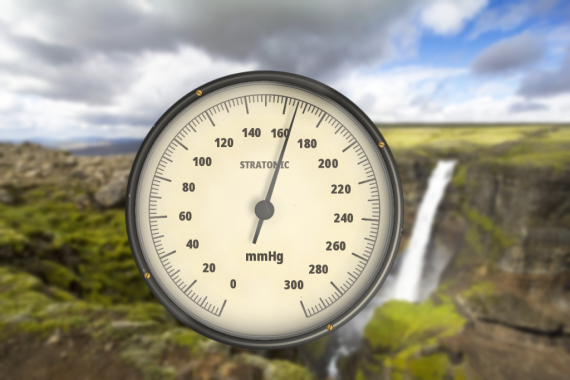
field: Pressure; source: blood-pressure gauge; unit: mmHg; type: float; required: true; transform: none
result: 166 mmHg
